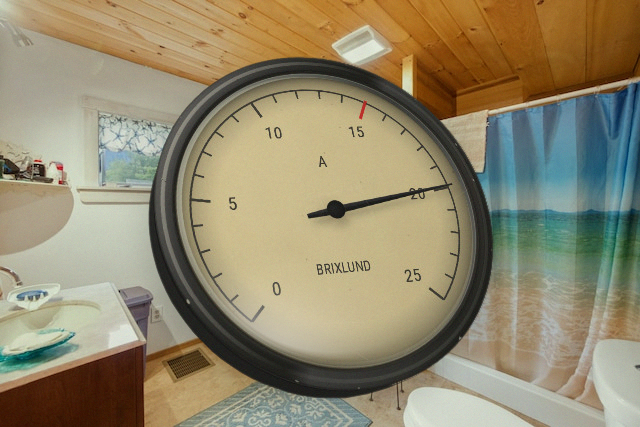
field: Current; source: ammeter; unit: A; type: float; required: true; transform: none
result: 20 A
